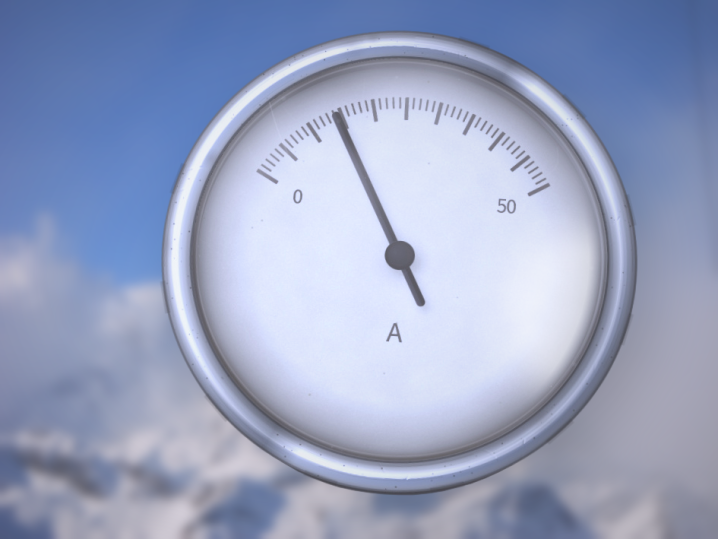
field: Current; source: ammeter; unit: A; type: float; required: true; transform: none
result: 14 A
